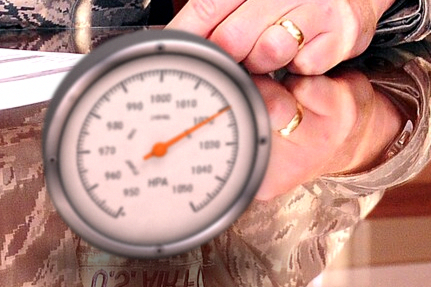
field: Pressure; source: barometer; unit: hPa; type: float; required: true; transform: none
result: 1020 hPa
